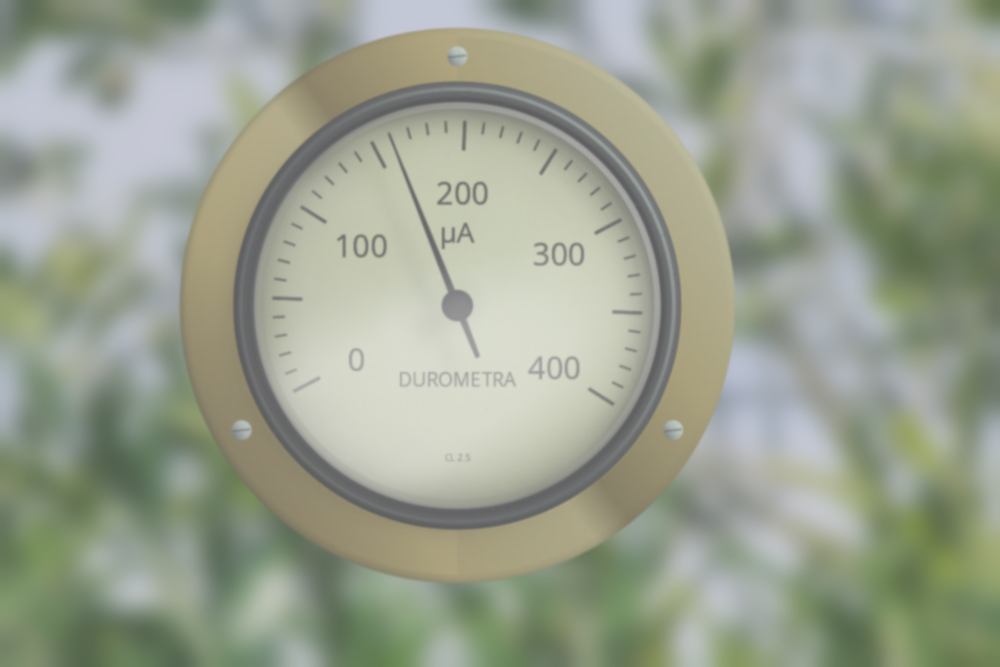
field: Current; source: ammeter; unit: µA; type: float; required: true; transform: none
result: 160 µA
